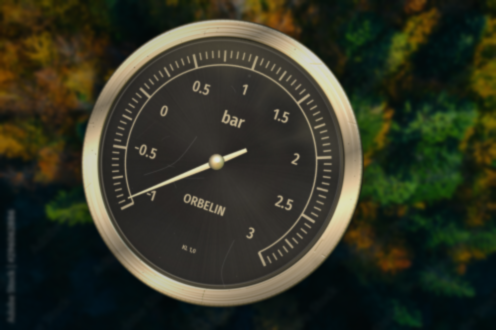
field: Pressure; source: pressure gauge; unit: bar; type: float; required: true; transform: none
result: -0.95 bar
